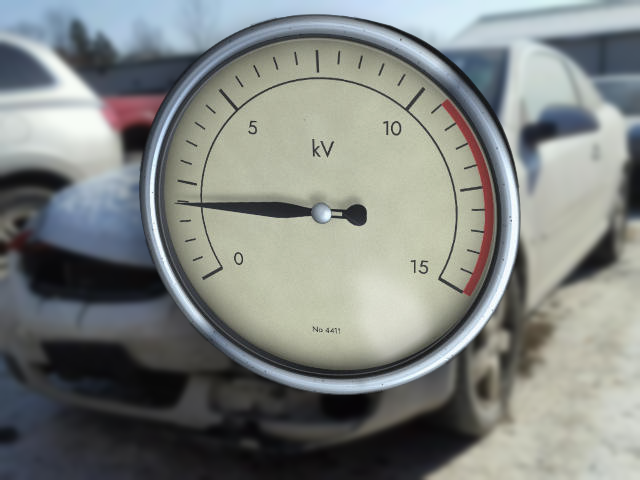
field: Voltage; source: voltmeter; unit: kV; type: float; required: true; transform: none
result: 2 kV
